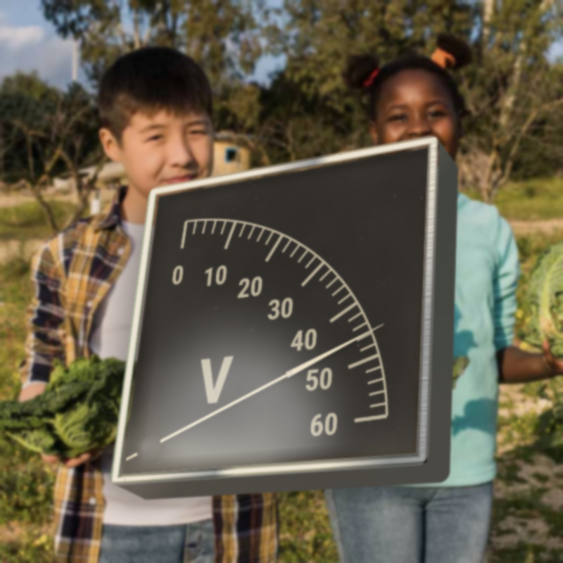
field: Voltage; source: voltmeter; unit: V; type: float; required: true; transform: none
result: 46 V
